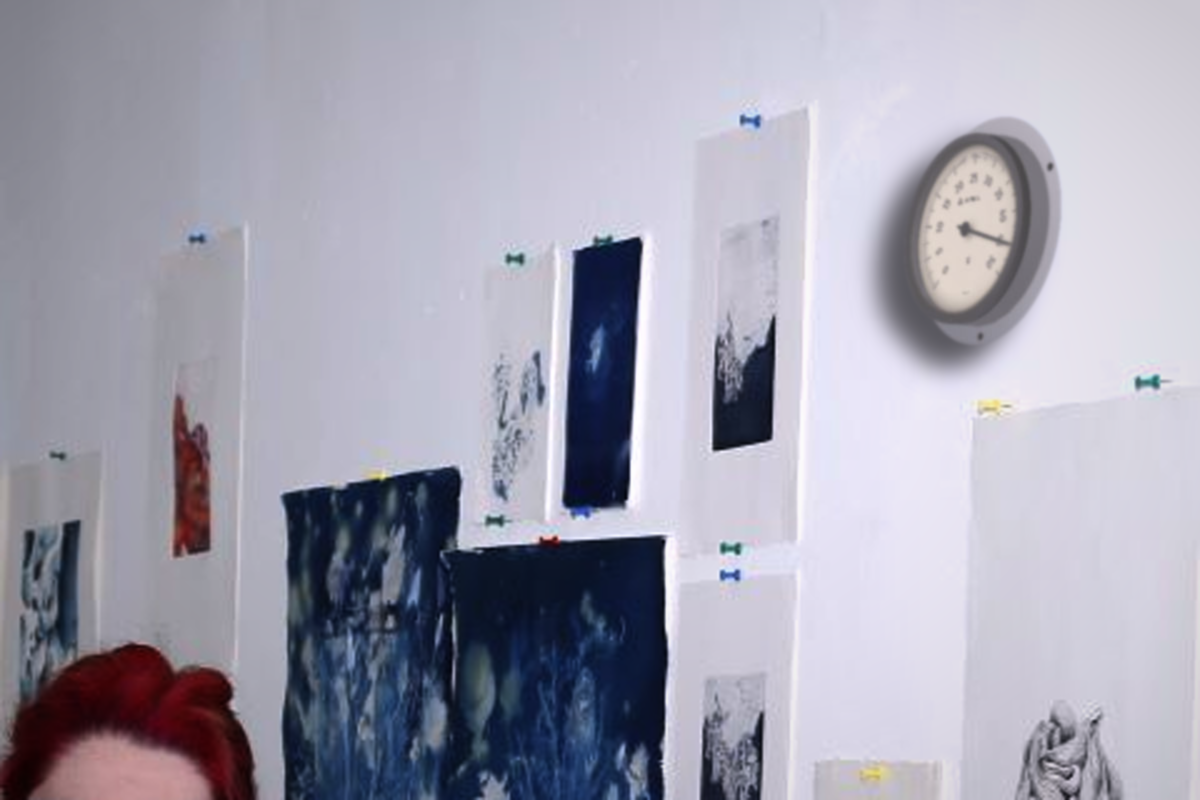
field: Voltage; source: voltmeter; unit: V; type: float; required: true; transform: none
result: 45 V
